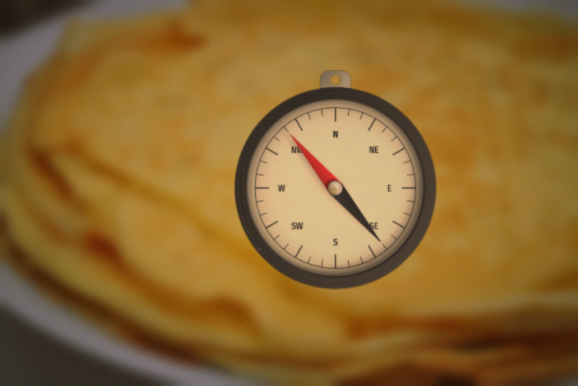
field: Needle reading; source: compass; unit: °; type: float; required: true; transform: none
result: 320 °
